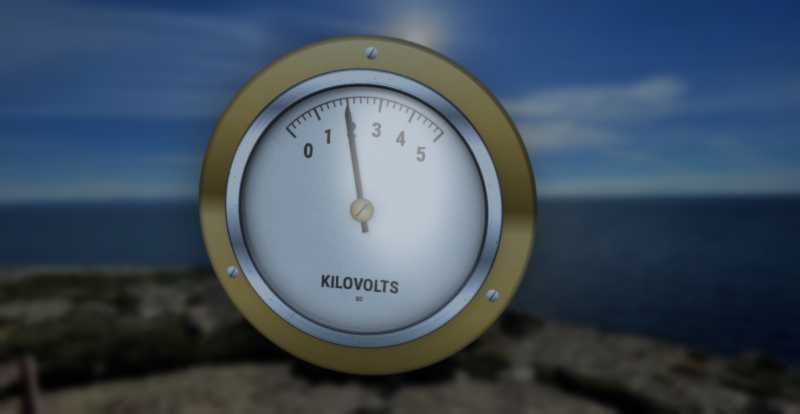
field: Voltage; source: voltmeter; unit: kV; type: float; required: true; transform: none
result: 2 kV
